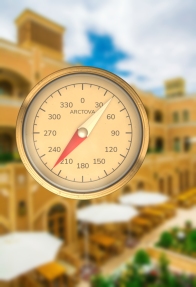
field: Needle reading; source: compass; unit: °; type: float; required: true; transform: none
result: 220 °
